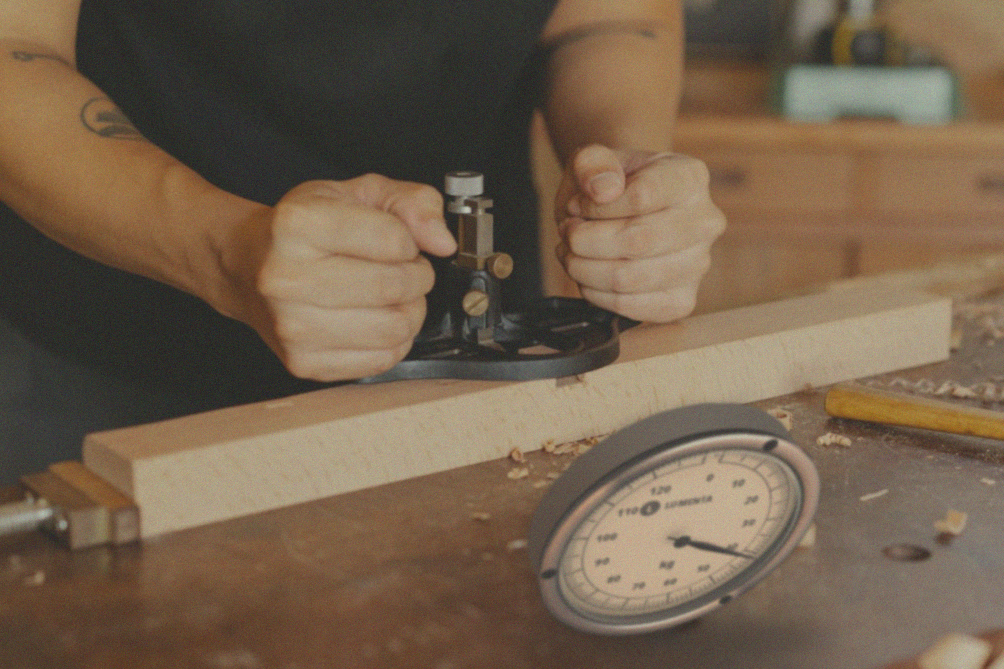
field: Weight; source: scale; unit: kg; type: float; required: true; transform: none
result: 40 kg
